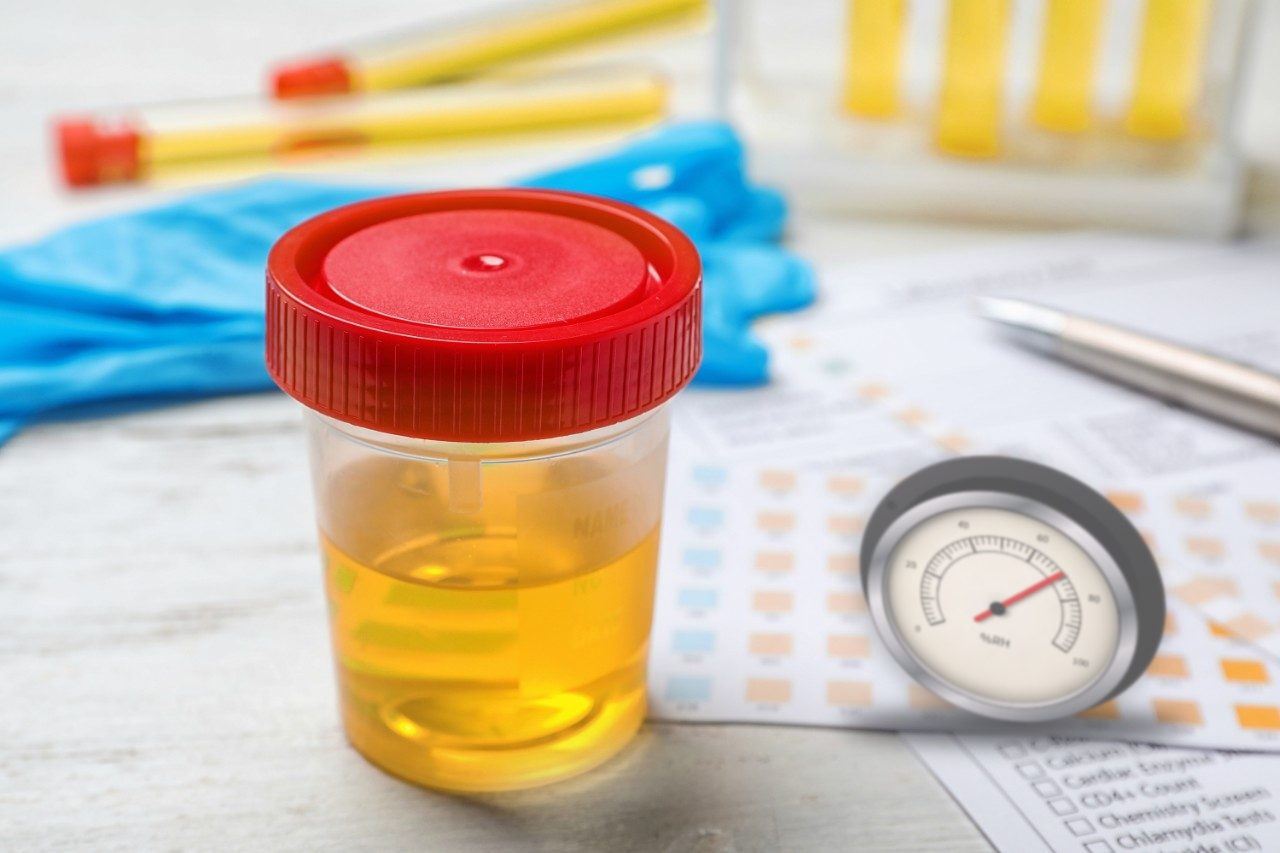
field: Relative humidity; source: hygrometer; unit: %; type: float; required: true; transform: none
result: 70 %
